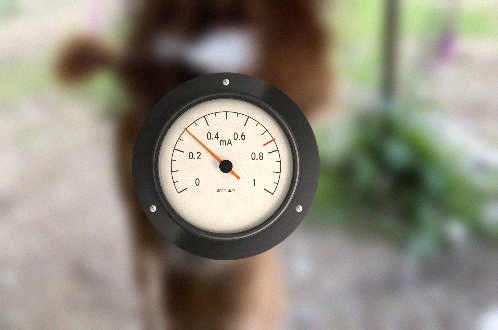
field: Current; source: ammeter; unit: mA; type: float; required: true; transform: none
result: 0.3 mA
